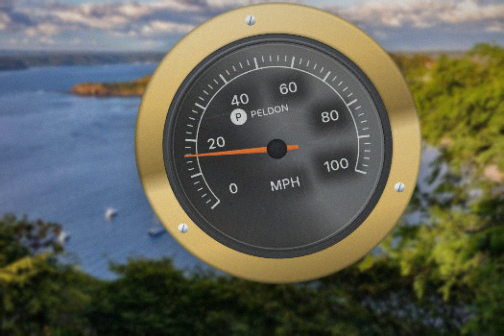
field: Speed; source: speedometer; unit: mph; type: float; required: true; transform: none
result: 16 mph
